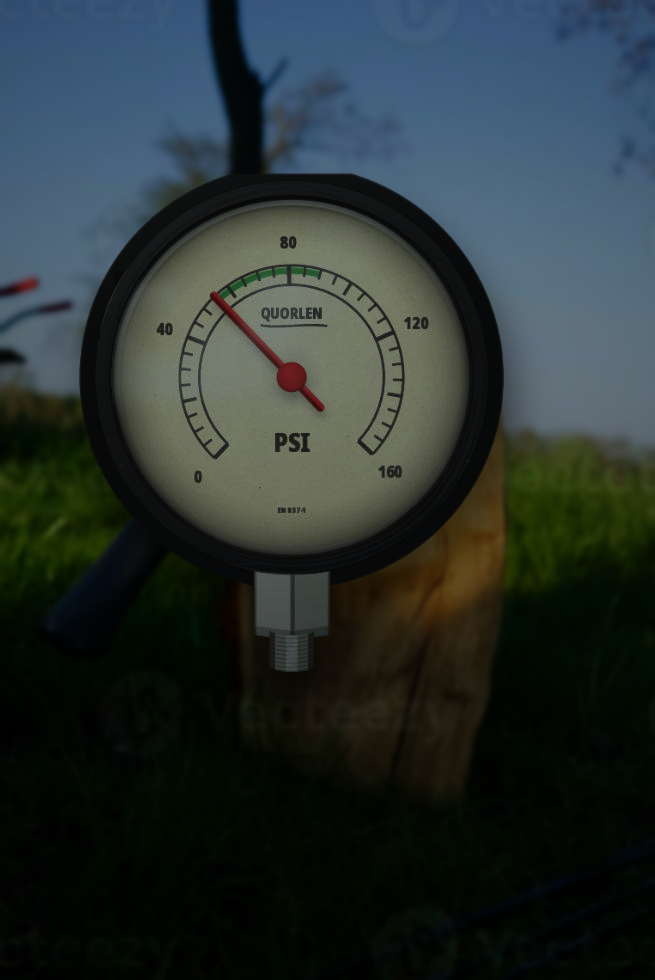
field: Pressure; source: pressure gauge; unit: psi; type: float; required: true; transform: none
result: 55 psi
